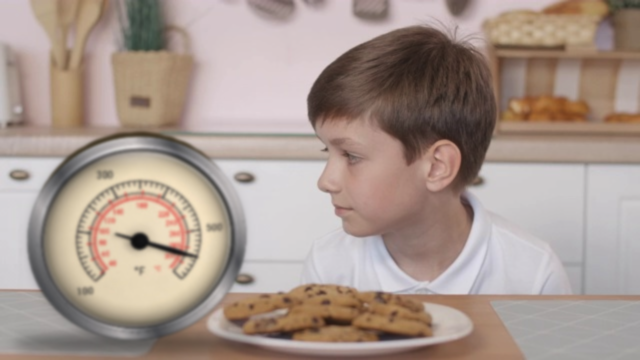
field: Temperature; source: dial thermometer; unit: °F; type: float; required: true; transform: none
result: 550 °F
